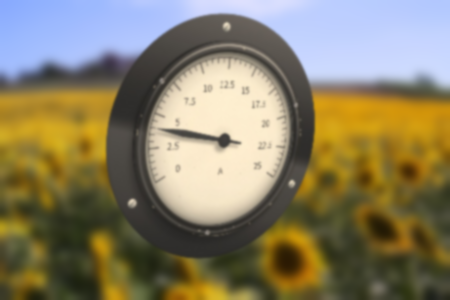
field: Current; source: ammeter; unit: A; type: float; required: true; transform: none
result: 4 A
